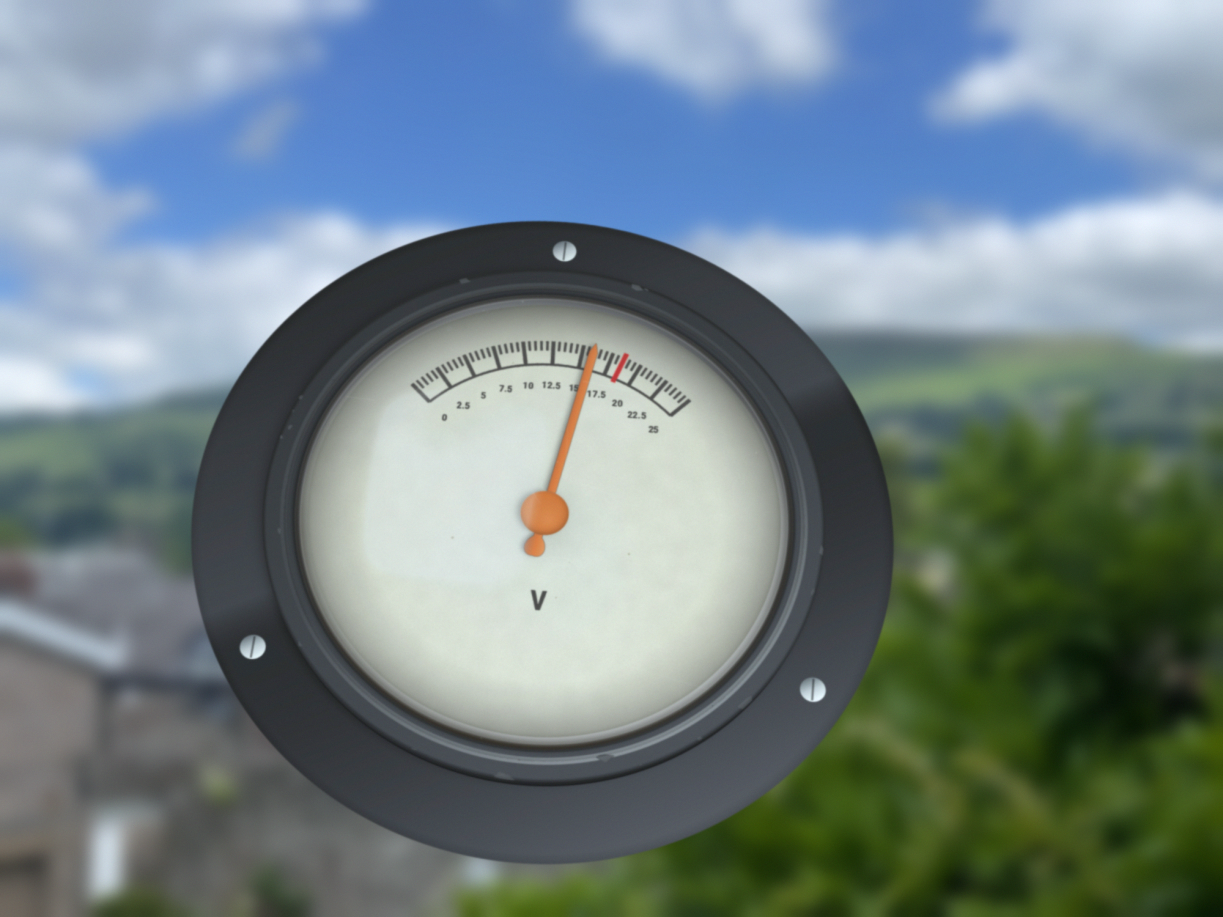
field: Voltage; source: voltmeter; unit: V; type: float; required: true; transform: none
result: 16 V
